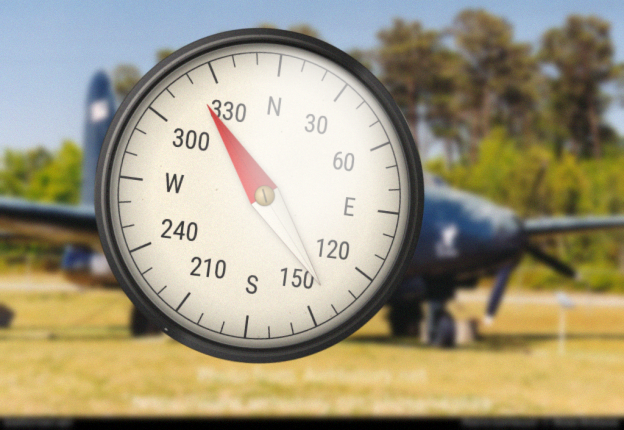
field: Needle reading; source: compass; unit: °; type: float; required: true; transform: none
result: 320 °
